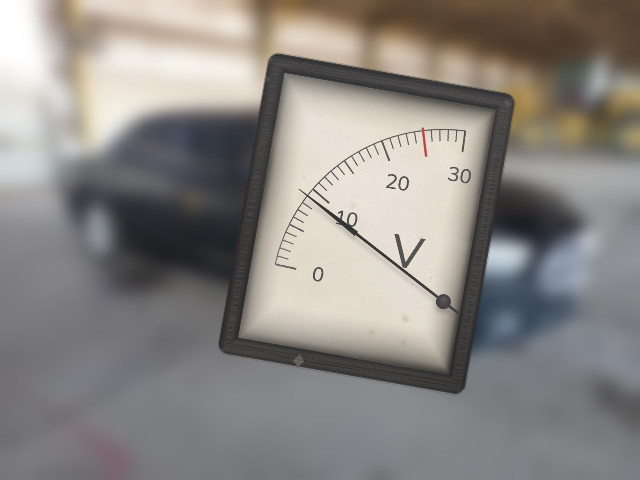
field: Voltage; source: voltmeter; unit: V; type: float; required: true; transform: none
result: 9 V
